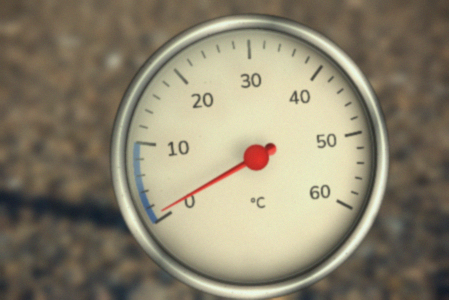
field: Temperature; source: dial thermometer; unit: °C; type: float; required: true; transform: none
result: 1 °C
